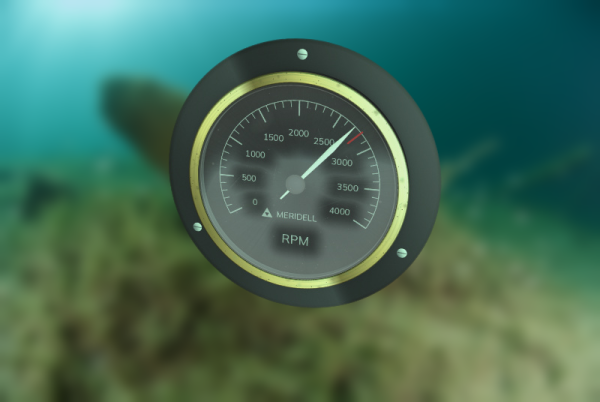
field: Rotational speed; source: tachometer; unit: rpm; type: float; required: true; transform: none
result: 2700 rpm
